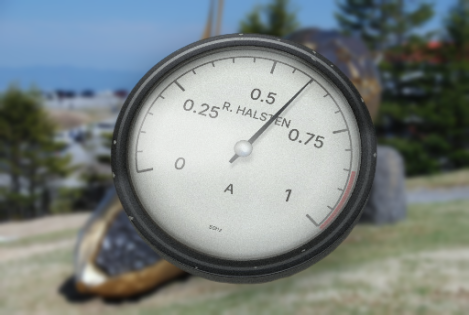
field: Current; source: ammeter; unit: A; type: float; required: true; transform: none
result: 0.6 A
